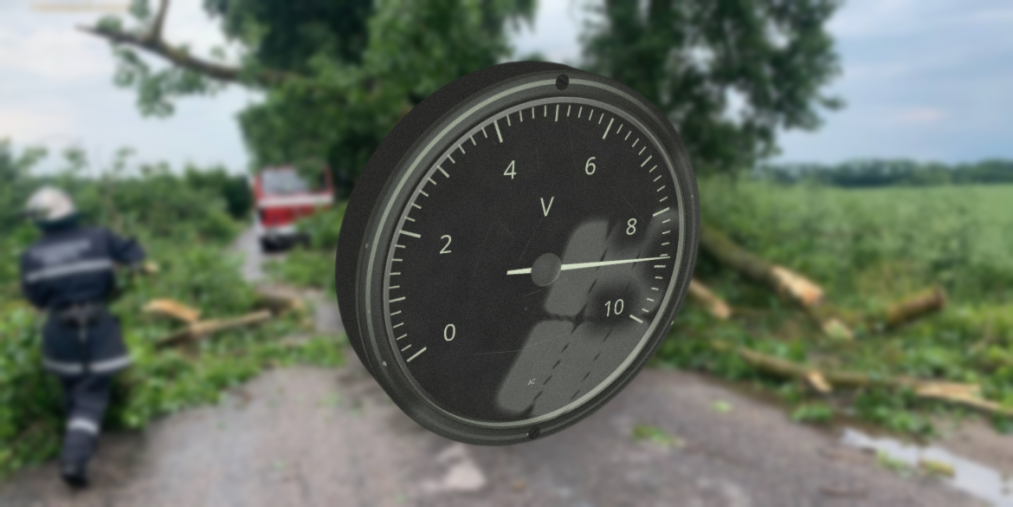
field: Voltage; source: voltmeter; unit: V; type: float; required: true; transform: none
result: 8.8 V
